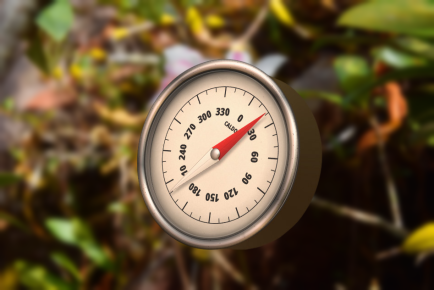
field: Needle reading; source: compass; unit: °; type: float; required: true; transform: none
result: 20 °
